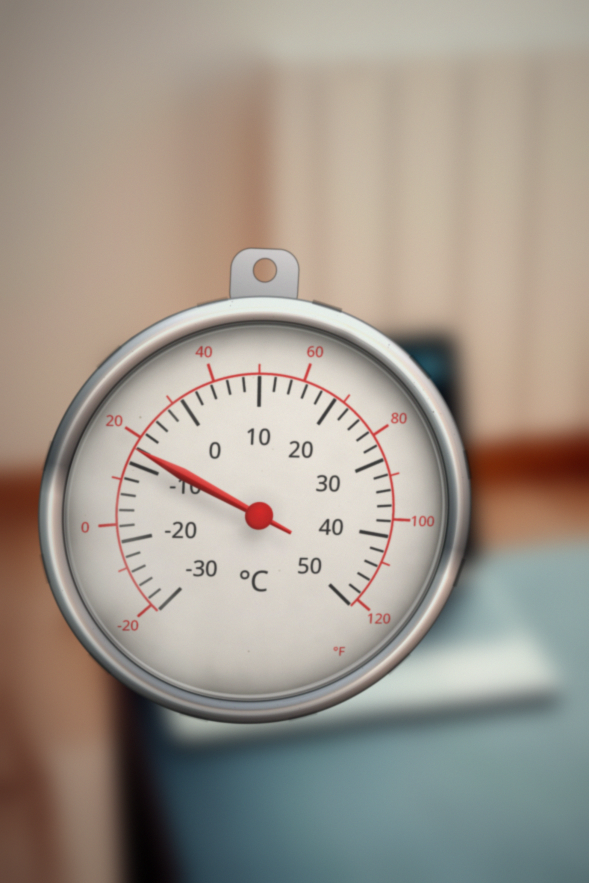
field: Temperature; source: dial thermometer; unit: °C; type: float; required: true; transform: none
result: -8 °C
